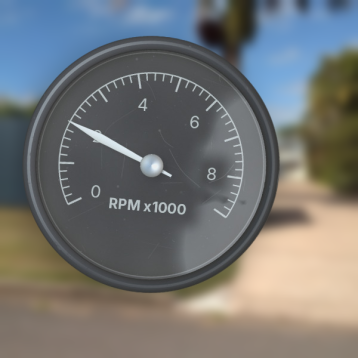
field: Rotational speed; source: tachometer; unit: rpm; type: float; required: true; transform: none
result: 2000 rpm
